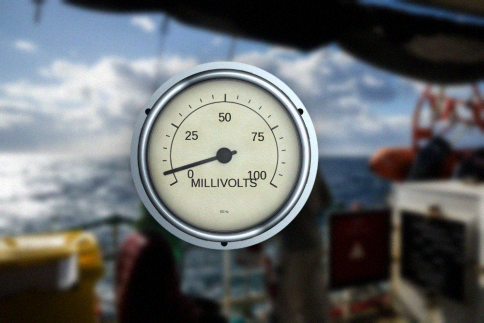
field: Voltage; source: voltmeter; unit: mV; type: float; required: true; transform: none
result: 5 mV
